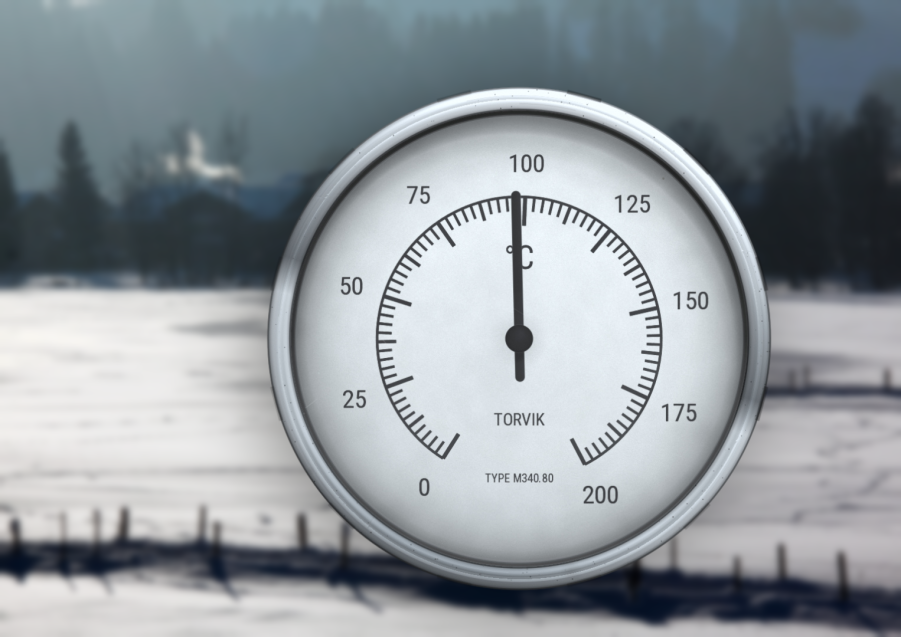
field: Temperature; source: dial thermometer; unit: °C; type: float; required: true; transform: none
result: 97.5 °C
